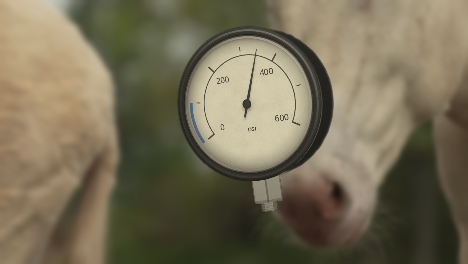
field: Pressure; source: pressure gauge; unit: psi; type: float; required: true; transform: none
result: 350 psi
